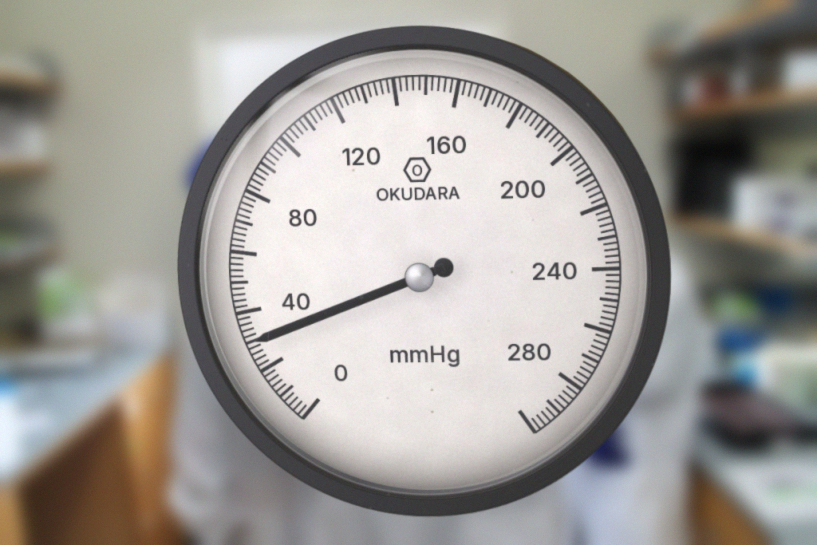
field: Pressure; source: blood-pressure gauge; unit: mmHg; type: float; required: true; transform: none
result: 30 mmHg
